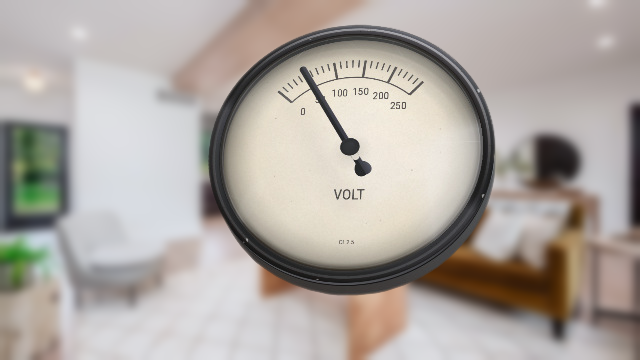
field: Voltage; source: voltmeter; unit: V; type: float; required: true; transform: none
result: 50 V
